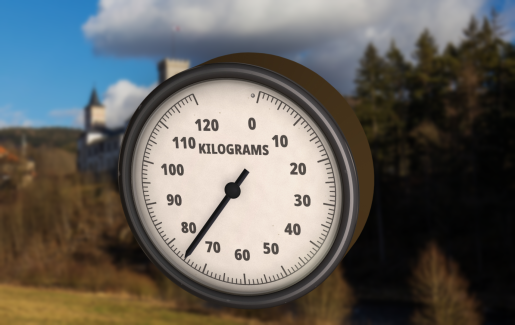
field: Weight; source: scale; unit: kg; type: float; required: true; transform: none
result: 75 kg
